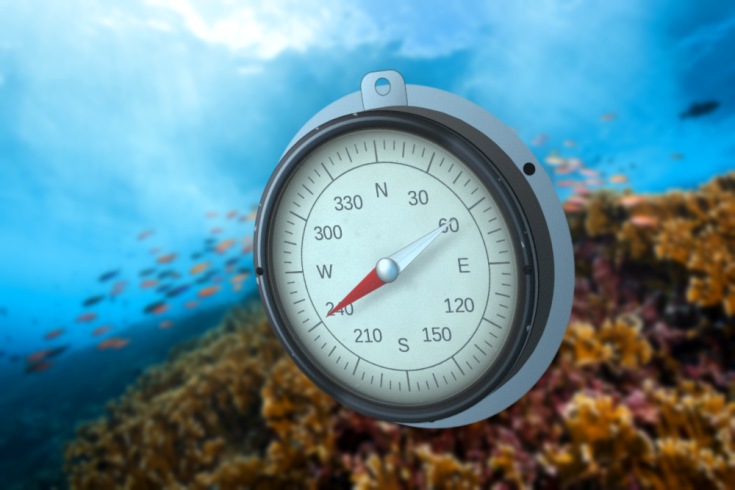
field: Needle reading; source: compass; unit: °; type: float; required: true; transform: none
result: 240 °
